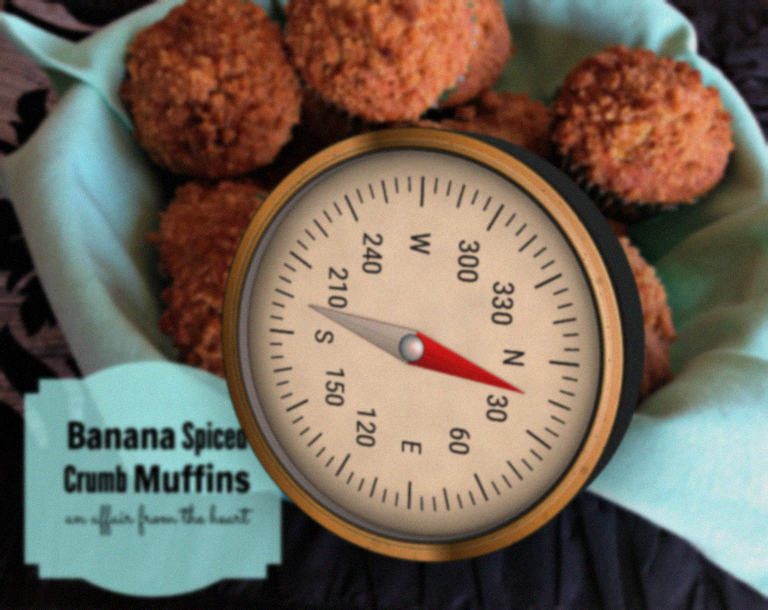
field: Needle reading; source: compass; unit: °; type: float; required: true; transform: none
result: 15 °
